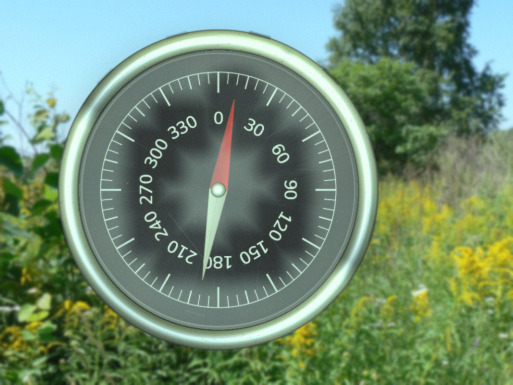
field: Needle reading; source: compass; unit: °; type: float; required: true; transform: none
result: 10 °
